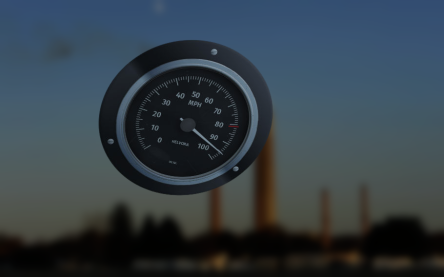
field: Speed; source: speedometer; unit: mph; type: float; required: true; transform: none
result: 95 mph
